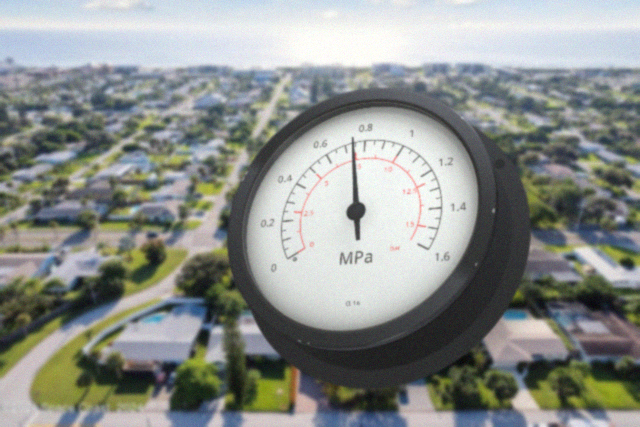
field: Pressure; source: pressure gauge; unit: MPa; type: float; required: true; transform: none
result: 0.75 MPa
